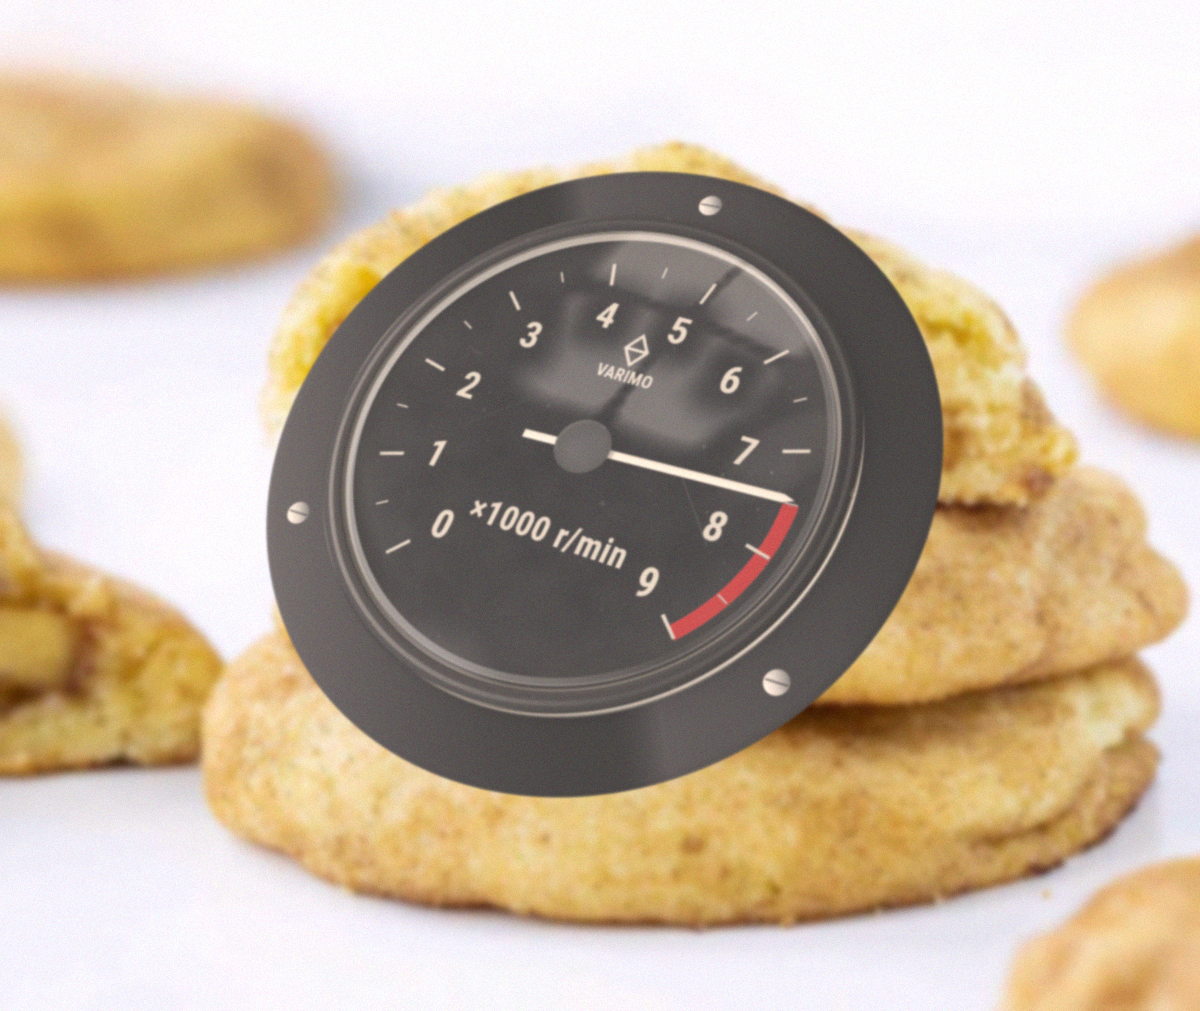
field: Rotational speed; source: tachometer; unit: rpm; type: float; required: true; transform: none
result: 7500 rpm
